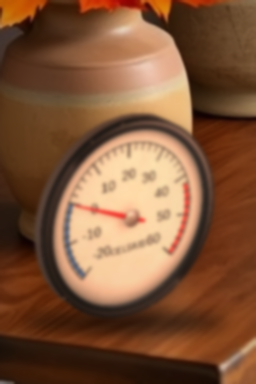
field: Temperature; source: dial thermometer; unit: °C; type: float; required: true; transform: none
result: 0 °C
